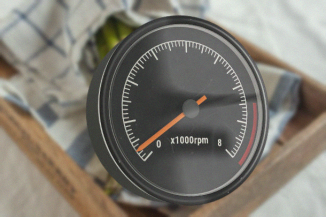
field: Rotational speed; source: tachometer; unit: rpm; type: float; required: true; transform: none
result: 300 rpm
